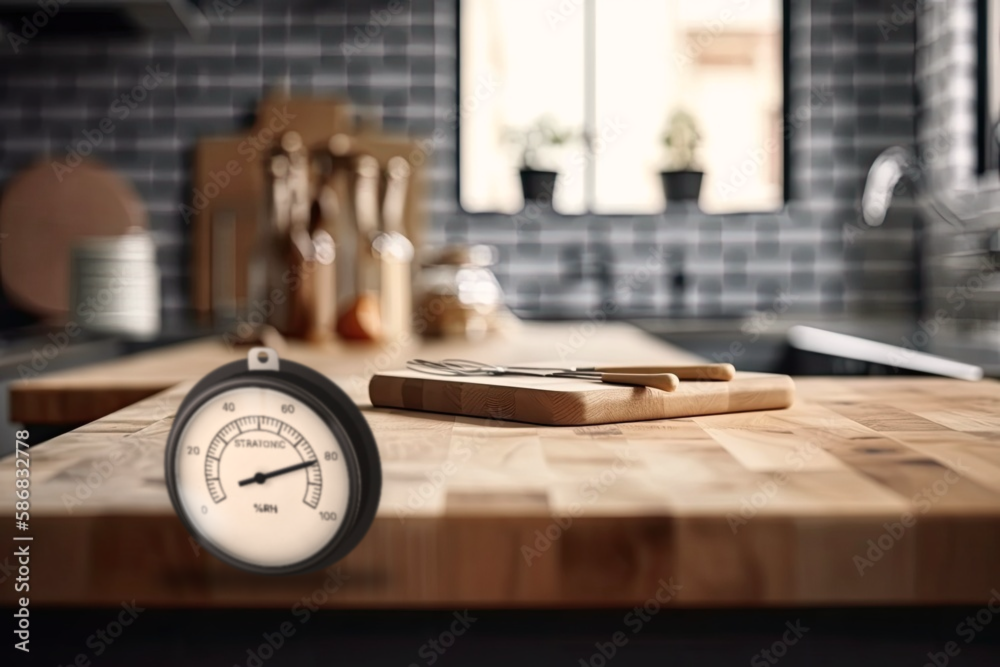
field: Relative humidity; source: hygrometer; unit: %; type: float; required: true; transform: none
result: 80 %
